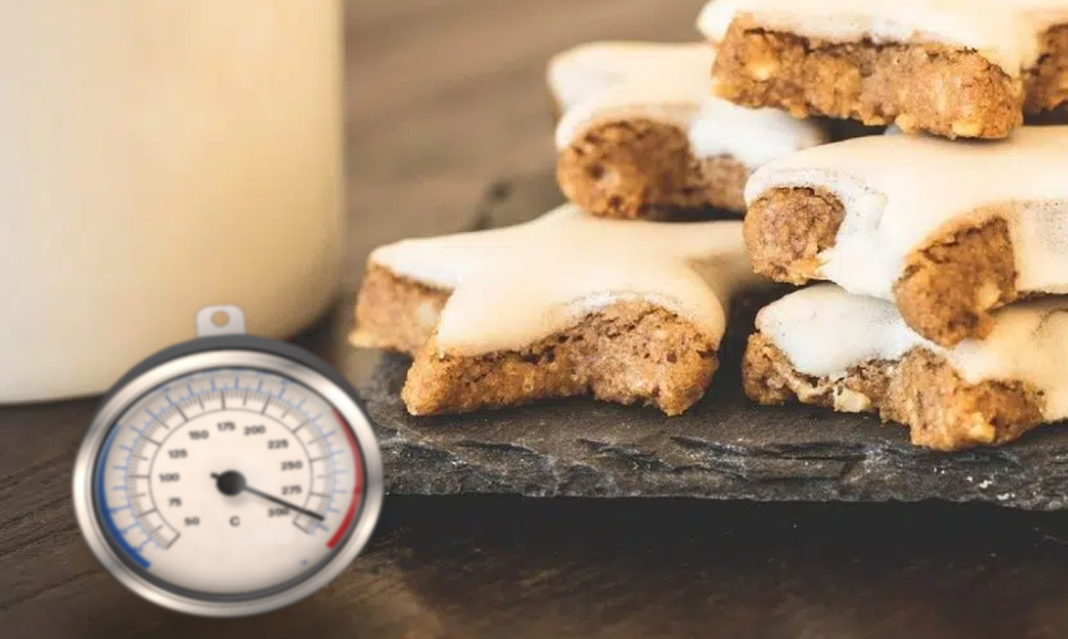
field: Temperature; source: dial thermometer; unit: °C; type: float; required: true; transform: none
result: 287.5 °C
